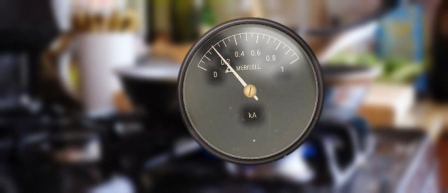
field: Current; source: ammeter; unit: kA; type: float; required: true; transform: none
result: 0.2 kA
